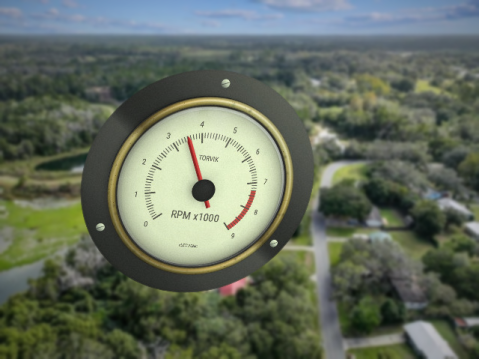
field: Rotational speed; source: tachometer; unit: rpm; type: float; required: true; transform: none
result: 3500 rpm
